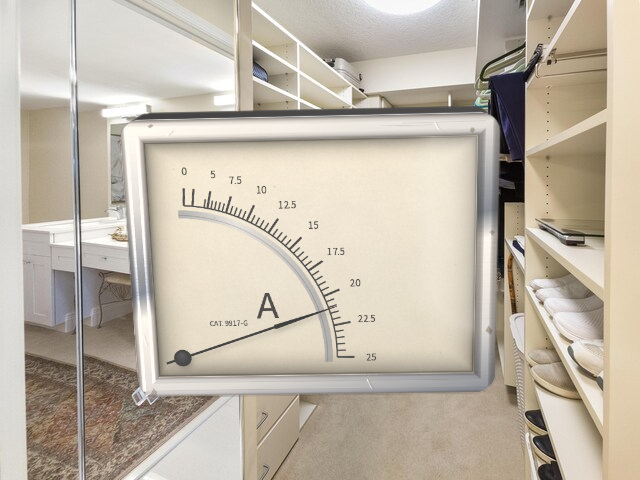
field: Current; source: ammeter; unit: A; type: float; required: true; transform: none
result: 21 A
